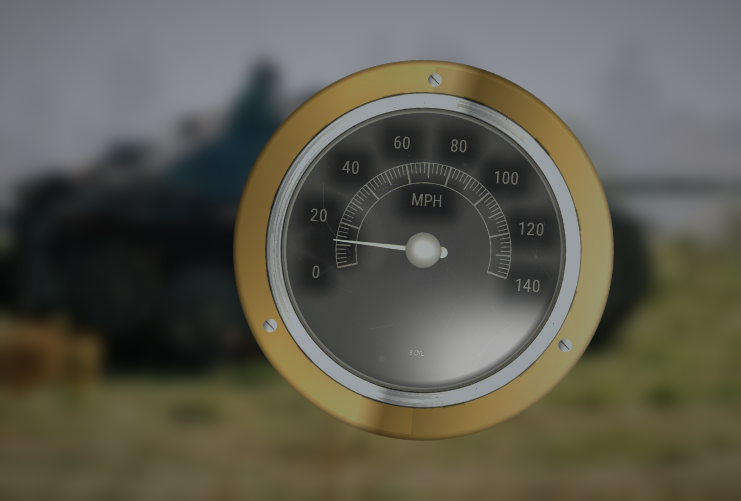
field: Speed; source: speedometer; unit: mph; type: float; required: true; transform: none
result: 12 mph
